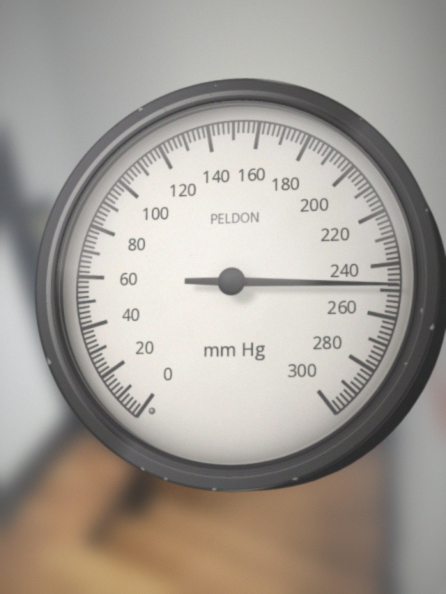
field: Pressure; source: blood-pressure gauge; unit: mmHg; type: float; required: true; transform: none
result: 248 mmHg
